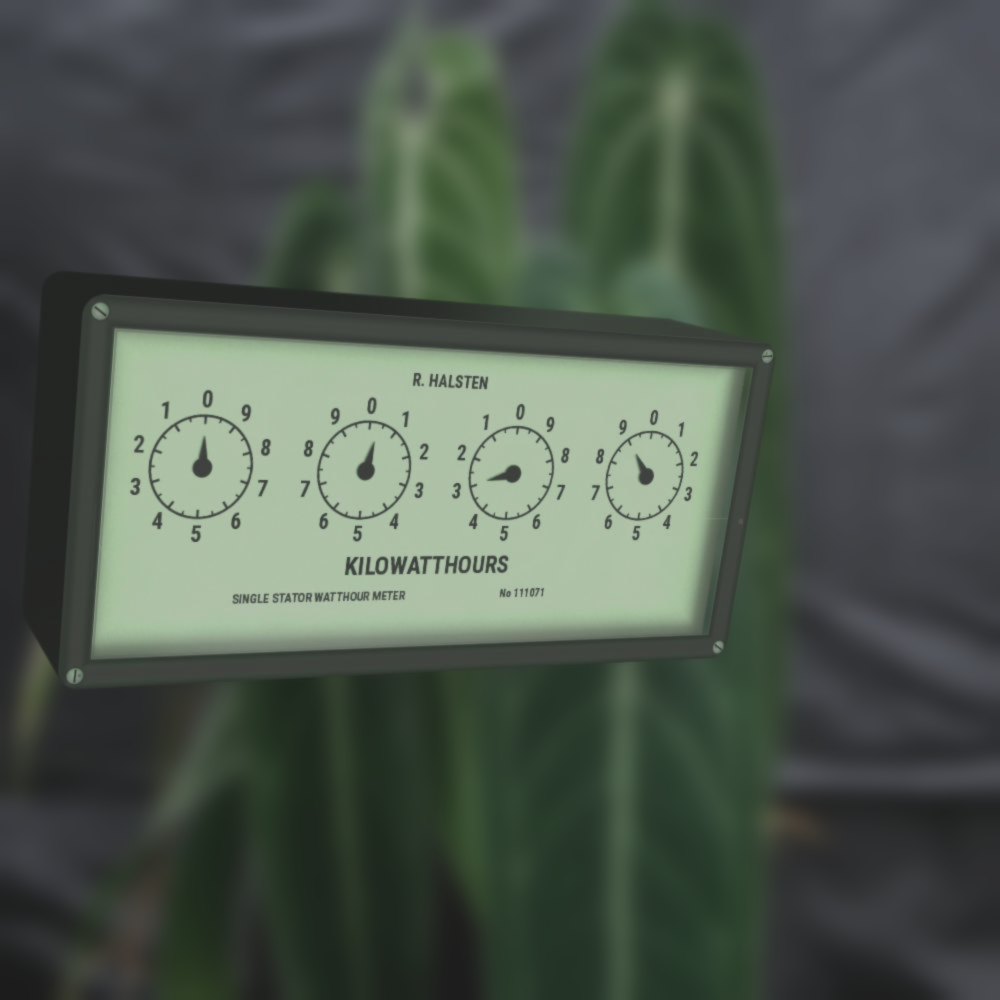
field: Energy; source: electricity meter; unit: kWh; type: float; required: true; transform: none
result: 29 kWh
